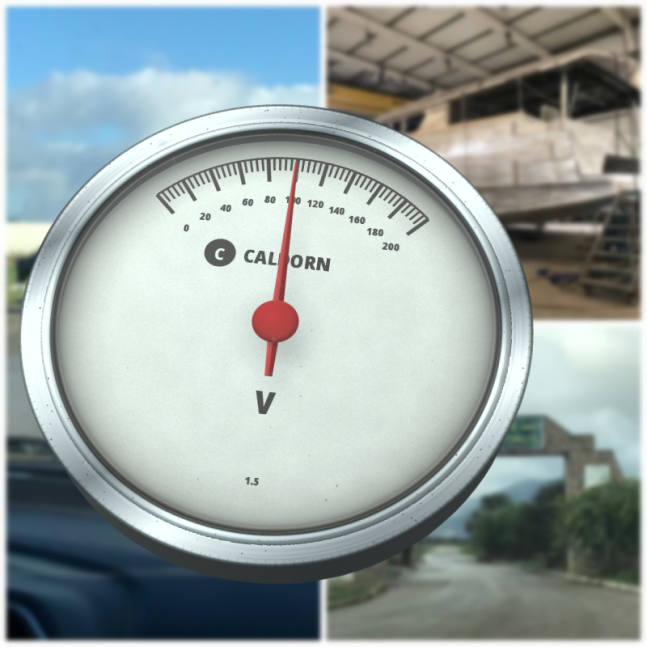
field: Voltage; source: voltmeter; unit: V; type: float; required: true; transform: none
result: 100 V
